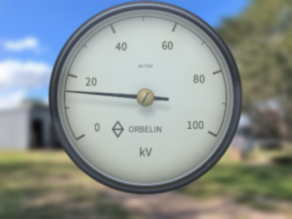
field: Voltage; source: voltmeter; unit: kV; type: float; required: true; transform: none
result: 15 kV
